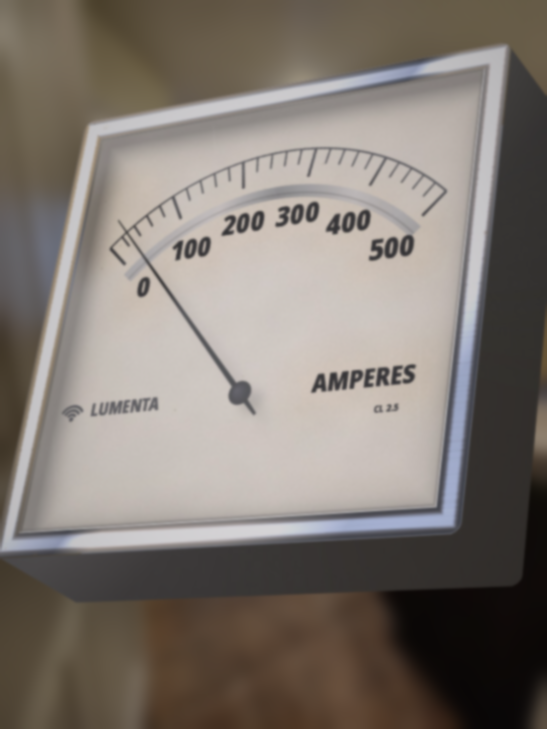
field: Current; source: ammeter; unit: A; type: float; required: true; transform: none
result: 30 A
